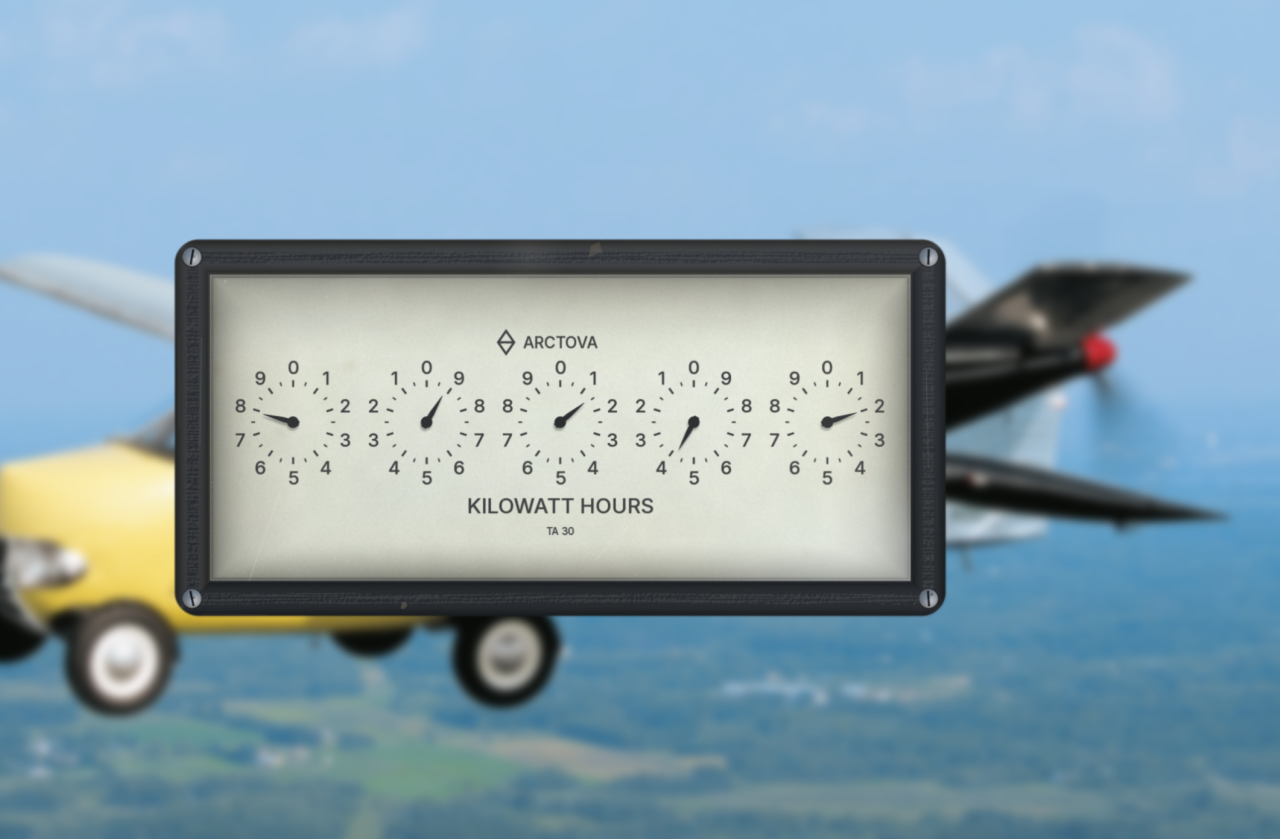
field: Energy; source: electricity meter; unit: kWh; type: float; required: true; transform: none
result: 79142 kWh
